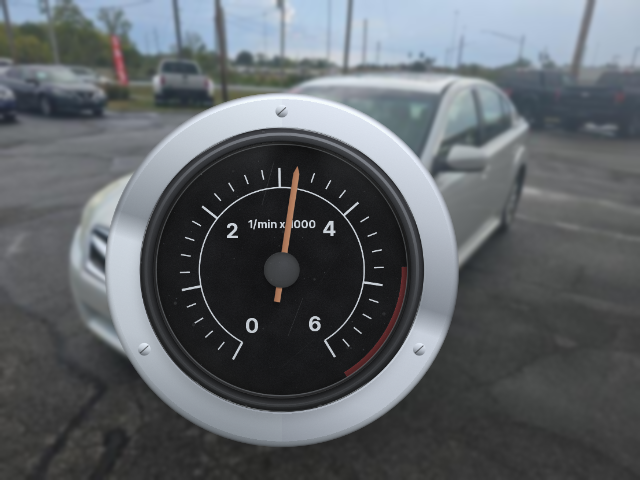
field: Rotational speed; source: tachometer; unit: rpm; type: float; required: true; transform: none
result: 3200 rpm
